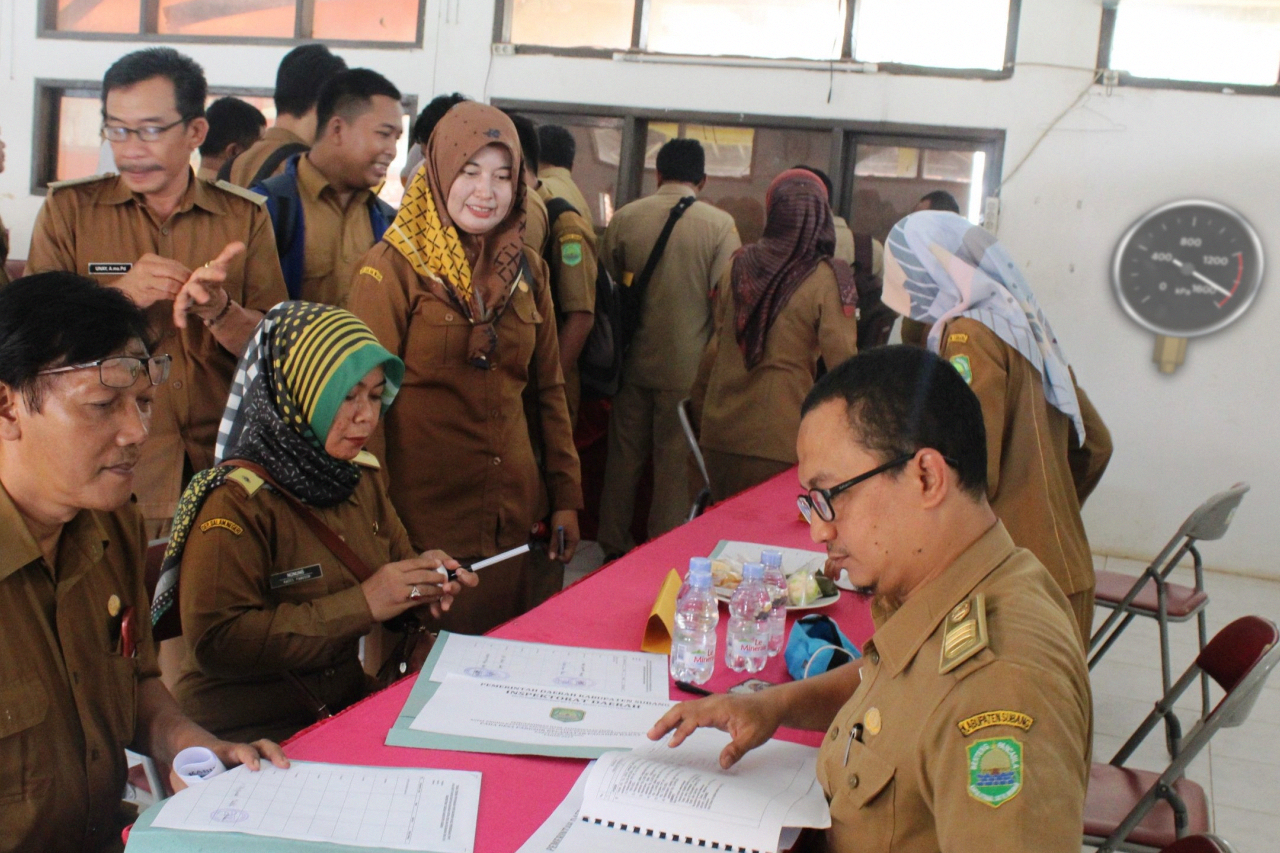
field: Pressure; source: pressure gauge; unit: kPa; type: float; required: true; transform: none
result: 1500 kPa
